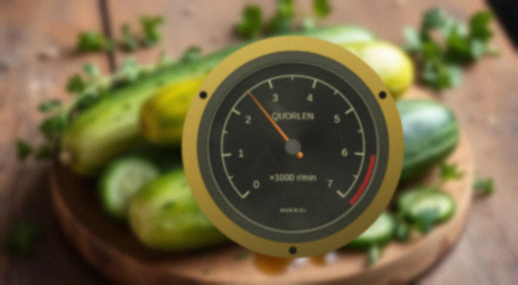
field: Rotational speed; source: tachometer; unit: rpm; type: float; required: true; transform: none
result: 2500 rpm
